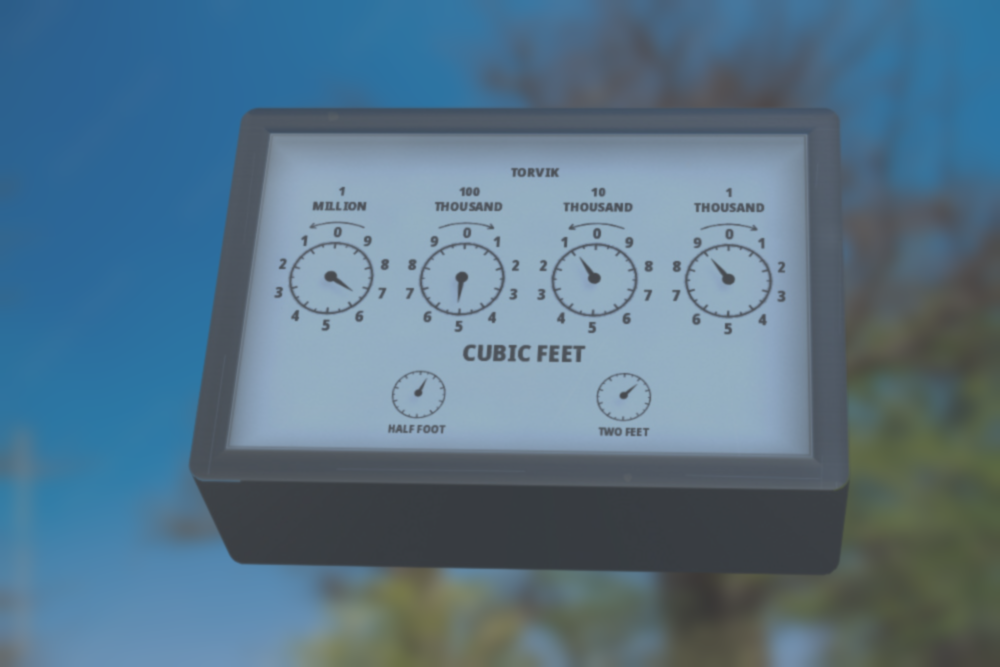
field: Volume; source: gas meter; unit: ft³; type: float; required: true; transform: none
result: 650900 ft³
